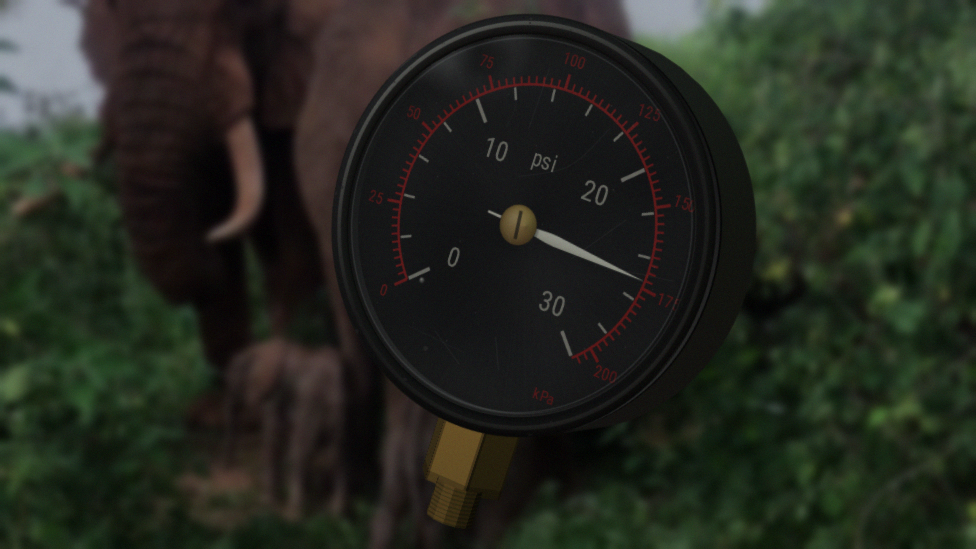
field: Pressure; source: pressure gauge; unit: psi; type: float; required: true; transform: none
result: 25 psi
